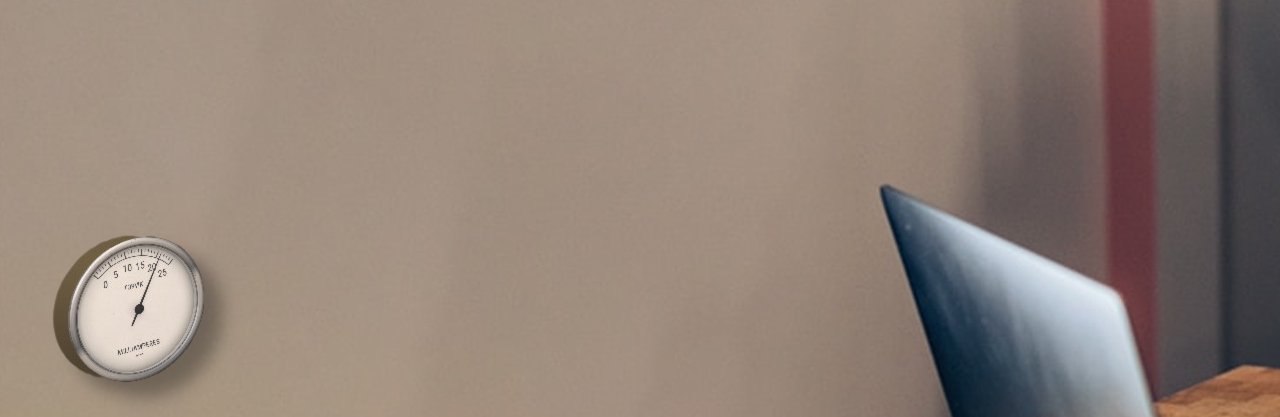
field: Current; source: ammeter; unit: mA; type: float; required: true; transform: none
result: 20 mA
